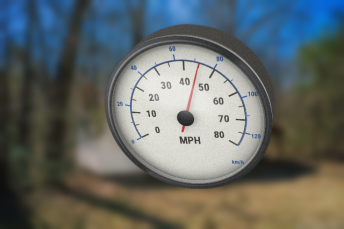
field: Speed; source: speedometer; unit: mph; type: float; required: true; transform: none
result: 45 mph
